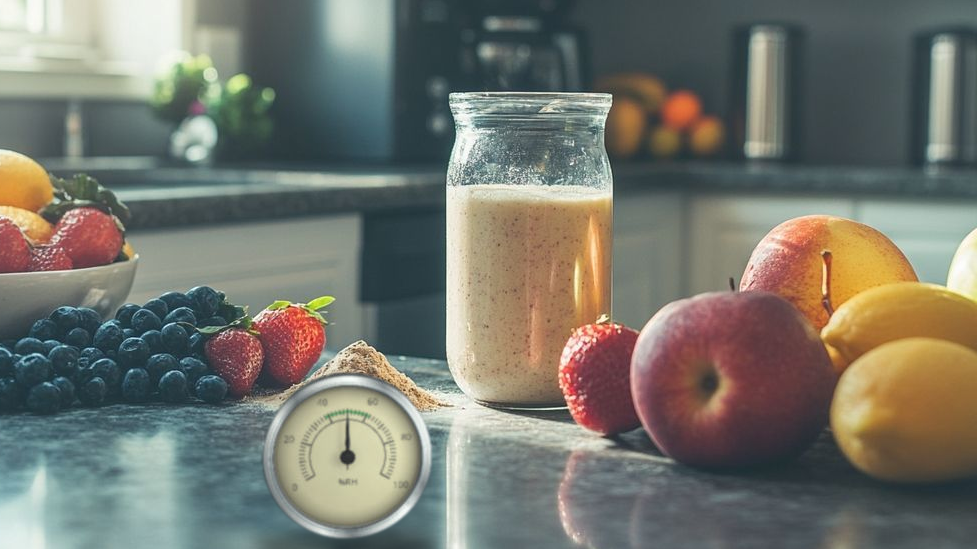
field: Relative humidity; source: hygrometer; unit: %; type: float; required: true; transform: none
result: 50 %
